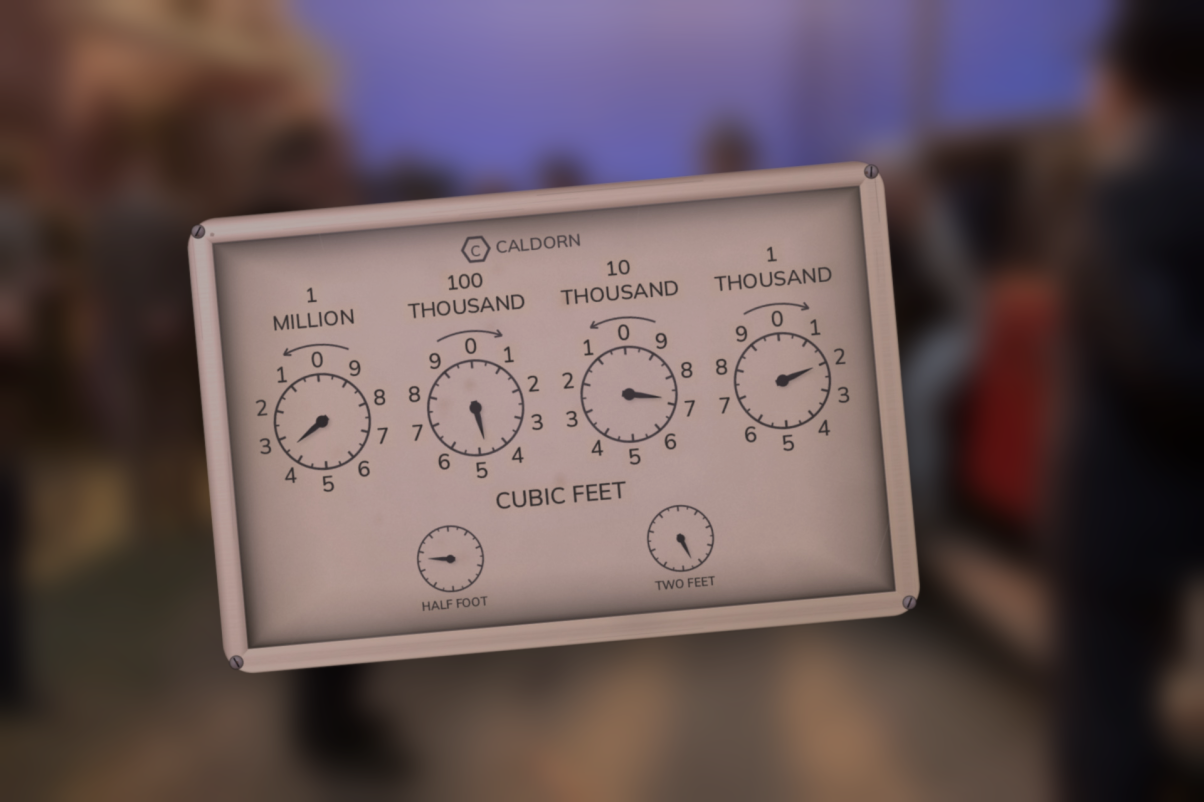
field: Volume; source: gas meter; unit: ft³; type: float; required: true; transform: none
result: 347200 ft³
